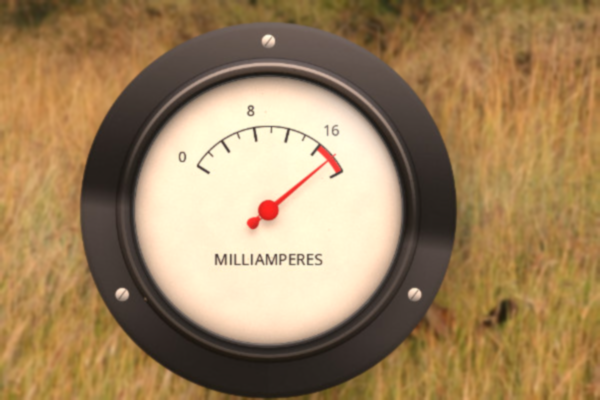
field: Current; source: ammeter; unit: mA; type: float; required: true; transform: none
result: 18 mA
